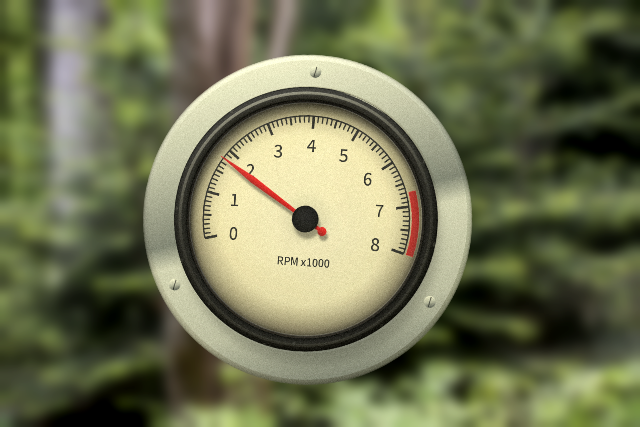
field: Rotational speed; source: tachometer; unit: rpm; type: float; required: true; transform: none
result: 1800 rpm
